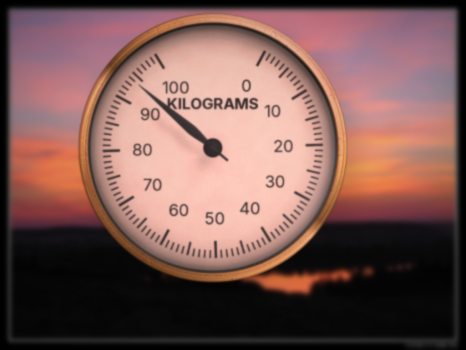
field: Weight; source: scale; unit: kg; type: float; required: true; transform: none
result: 94 kg
